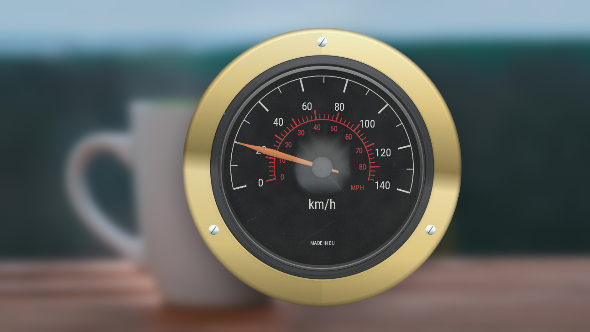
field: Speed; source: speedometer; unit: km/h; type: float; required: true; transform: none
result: 20 km/h
